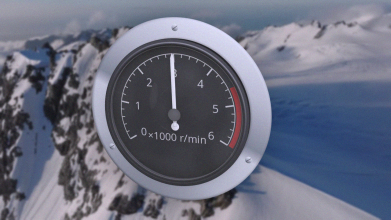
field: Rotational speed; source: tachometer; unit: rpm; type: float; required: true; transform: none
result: 3000 rpm
